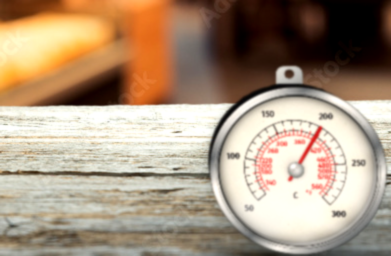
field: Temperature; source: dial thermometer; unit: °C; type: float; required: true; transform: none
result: 200 °C
